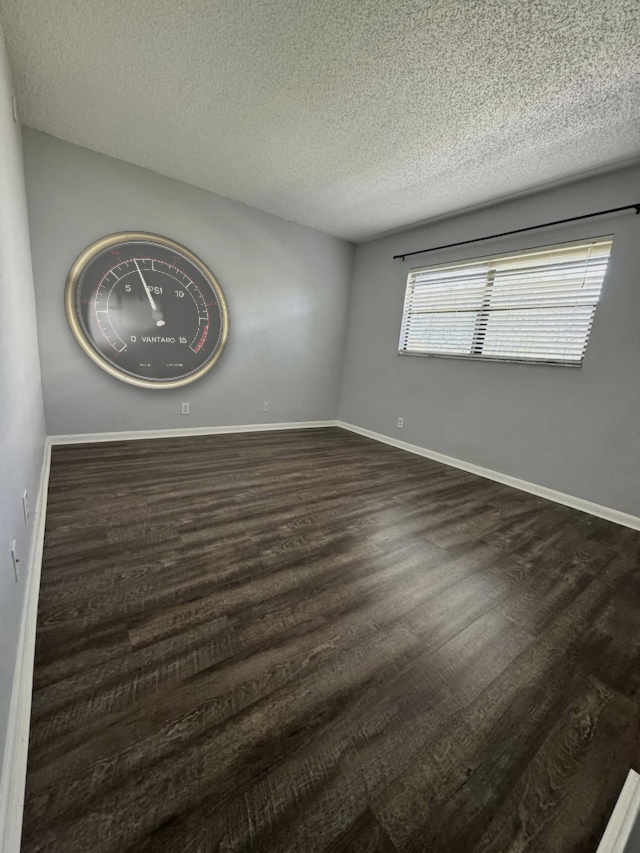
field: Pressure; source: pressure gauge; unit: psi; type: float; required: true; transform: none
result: 6.5 psi
